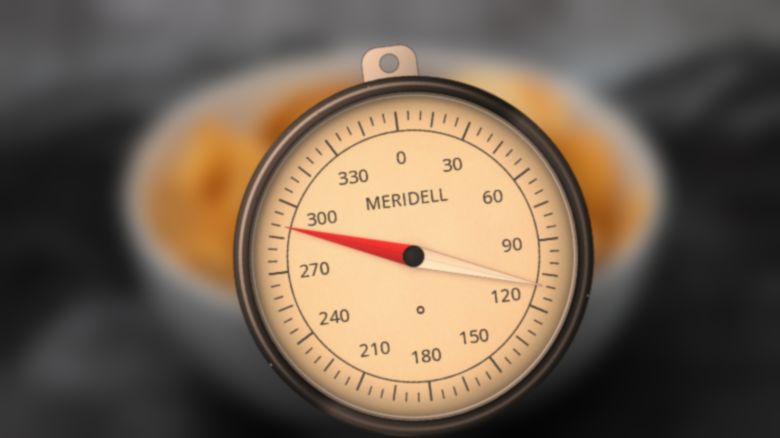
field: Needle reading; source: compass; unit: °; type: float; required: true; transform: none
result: 290 °
